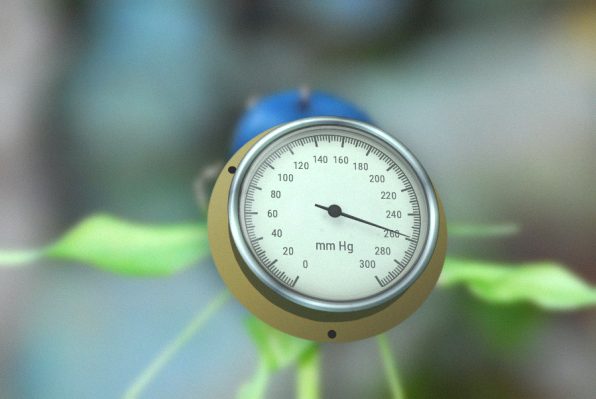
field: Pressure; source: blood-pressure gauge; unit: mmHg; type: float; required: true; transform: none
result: 260 mmHg
